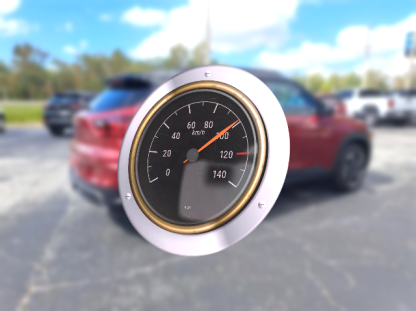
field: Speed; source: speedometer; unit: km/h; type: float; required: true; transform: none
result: 100 km/h
